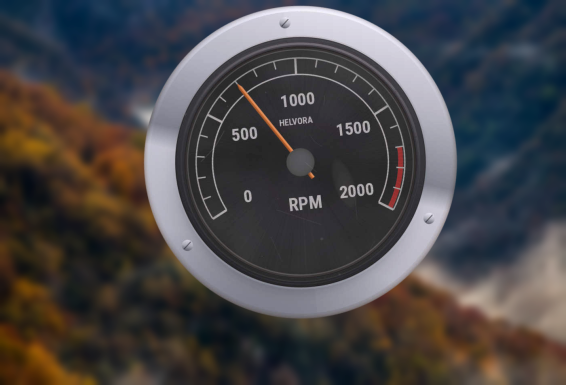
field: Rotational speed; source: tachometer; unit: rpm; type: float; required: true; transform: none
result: 700 rpm
